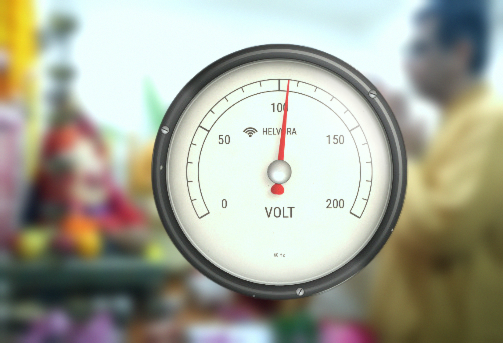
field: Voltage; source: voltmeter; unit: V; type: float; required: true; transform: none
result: 105 V
